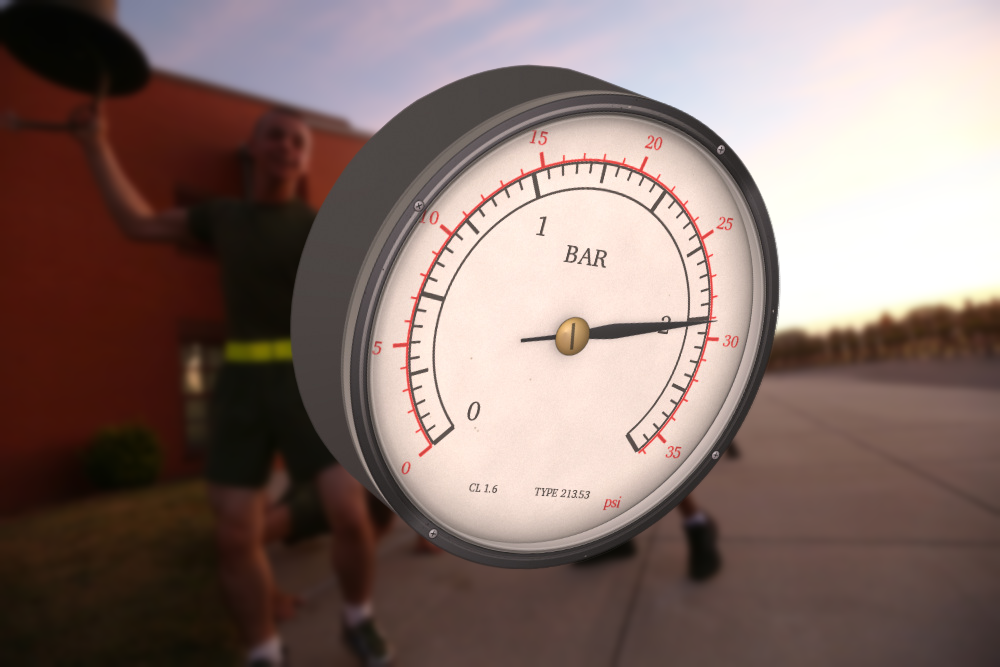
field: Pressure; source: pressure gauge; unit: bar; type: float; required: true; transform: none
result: 2 bar
